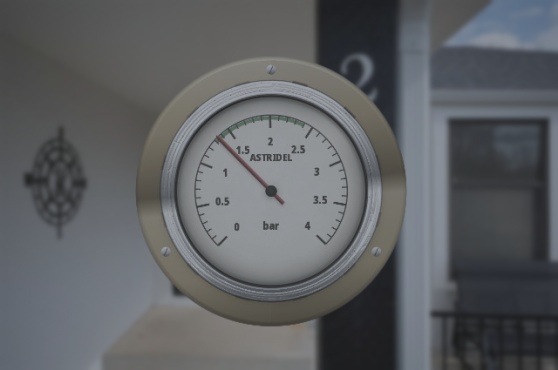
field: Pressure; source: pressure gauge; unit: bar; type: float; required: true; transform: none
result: 1.35 bar
